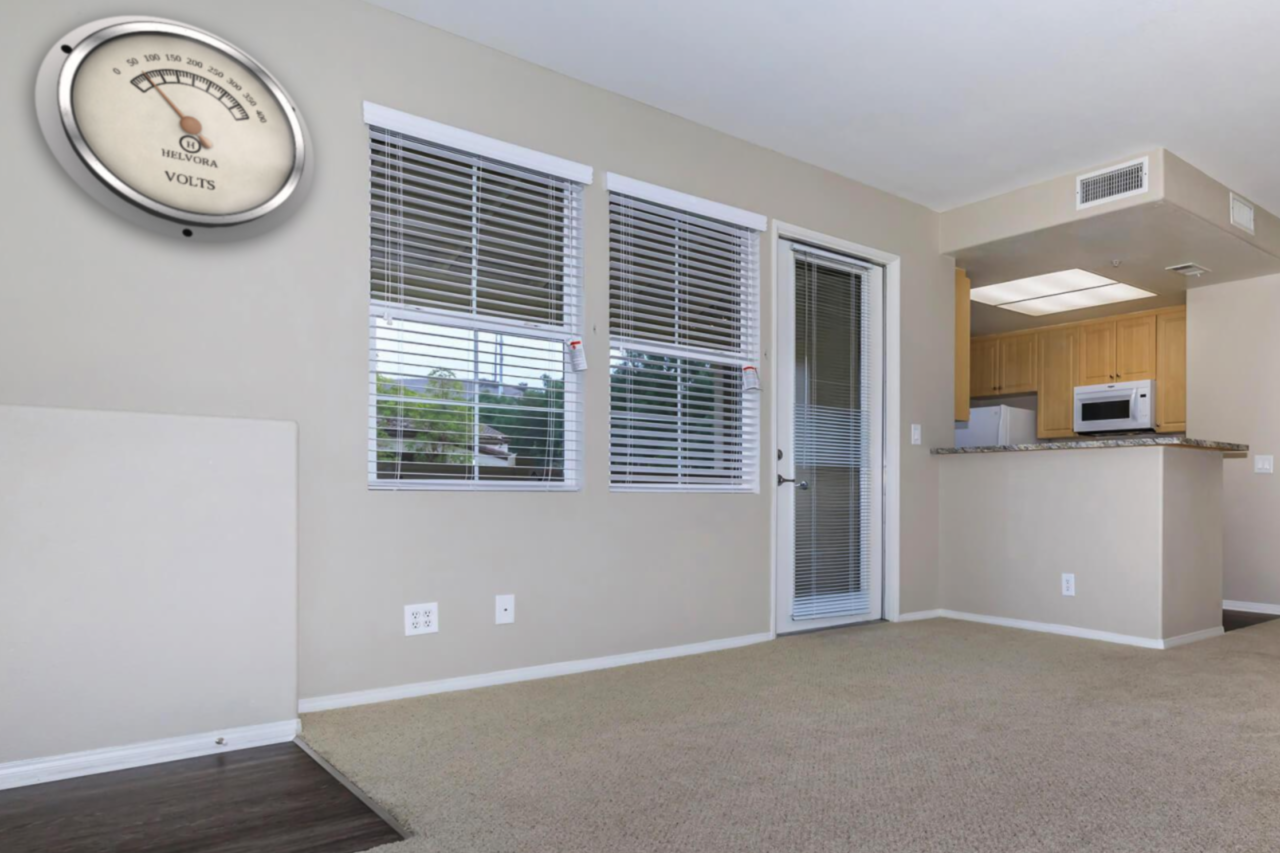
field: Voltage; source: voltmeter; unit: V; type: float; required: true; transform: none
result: 50 V
